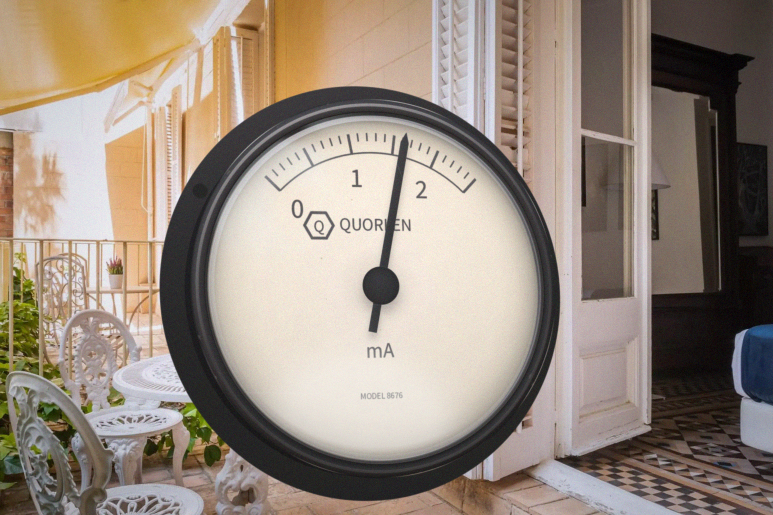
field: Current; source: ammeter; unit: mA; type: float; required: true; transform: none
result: 1.6 mA
